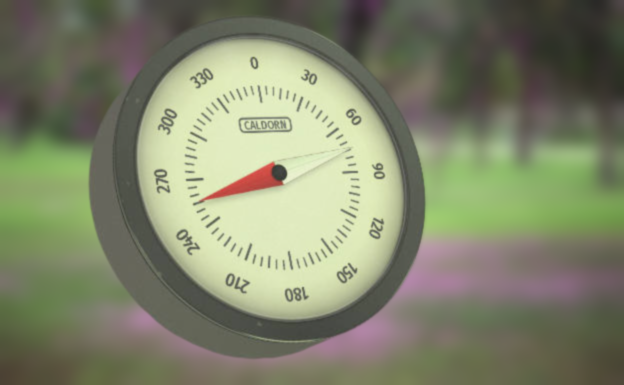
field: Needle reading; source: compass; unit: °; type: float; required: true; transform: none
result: 255 °
